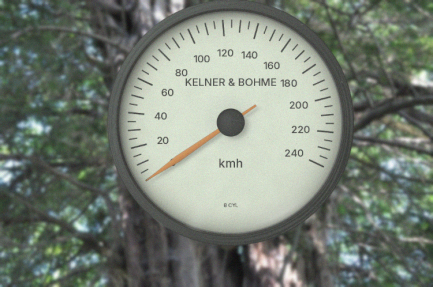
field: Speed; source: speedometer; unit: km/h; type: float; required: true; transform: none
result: 0 km/h
